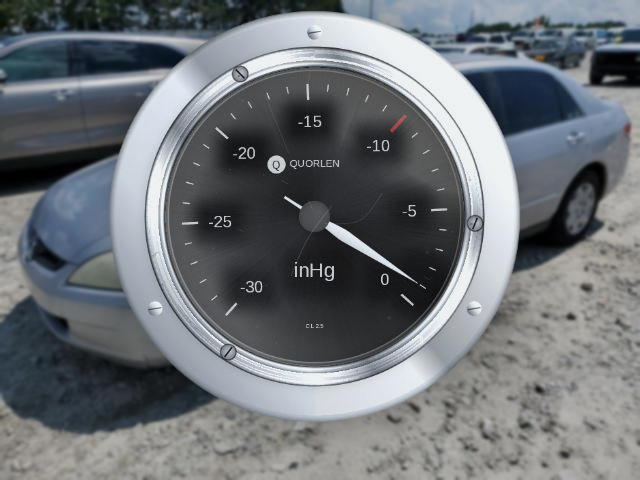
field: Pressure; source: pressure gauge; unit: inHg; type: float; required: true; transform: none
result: -1 inHg
